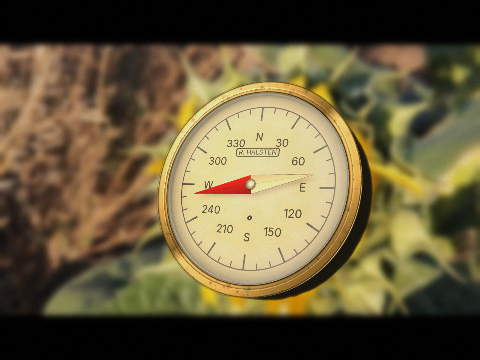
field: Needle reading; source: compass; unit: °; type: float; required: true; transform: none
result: 260 °
